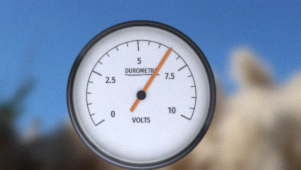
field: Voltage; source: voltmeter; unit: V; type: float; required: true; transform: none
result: 6.5 V
